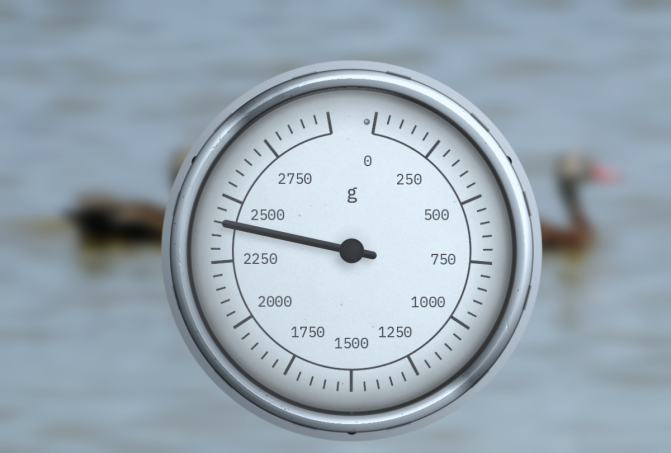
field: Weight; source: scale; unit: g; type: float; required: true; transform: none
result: 2400 g
